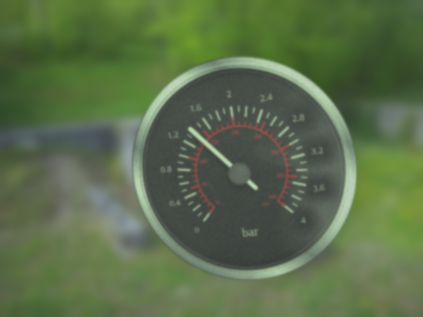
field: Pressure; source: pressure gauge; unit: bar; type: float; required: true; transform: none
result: 1.4 bar
